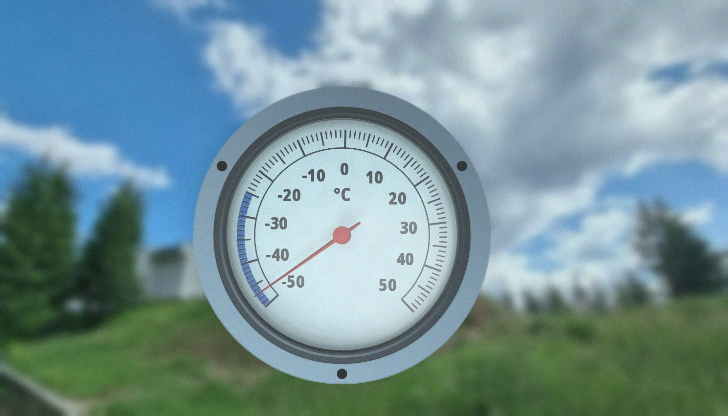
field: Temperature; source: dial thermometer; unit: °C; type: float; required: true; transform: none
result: -47 °C
